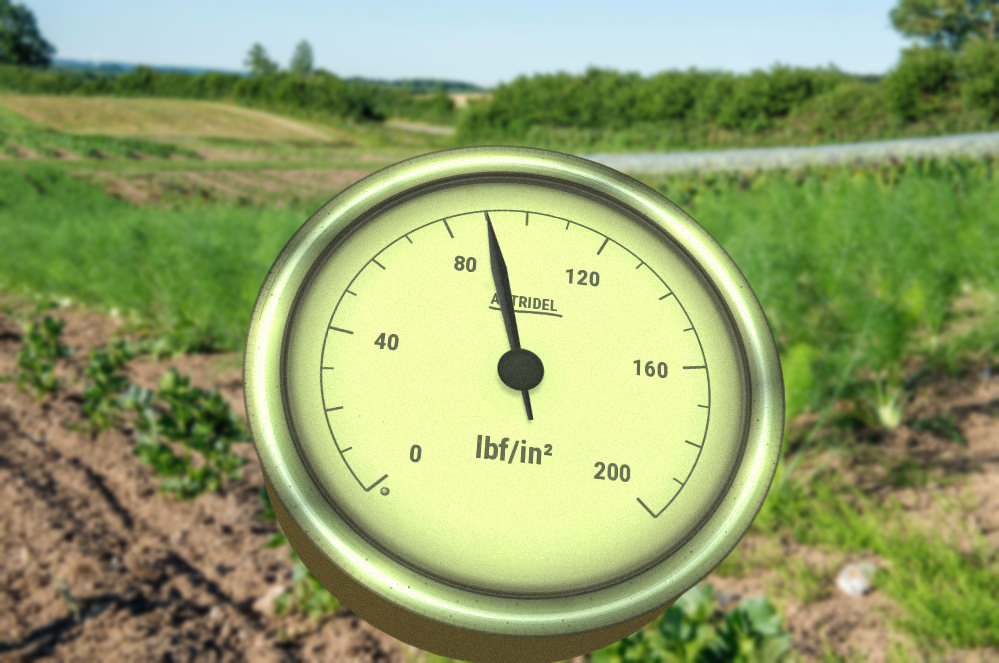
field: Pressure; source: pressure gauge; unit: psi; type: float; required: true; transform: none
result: 90 psi
